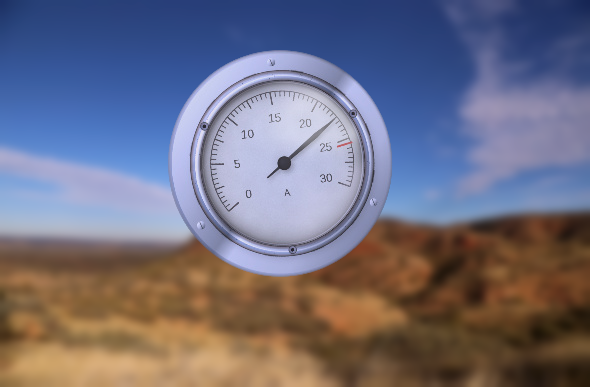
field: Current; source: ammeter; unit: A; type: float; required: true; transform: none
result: 22.5 A
